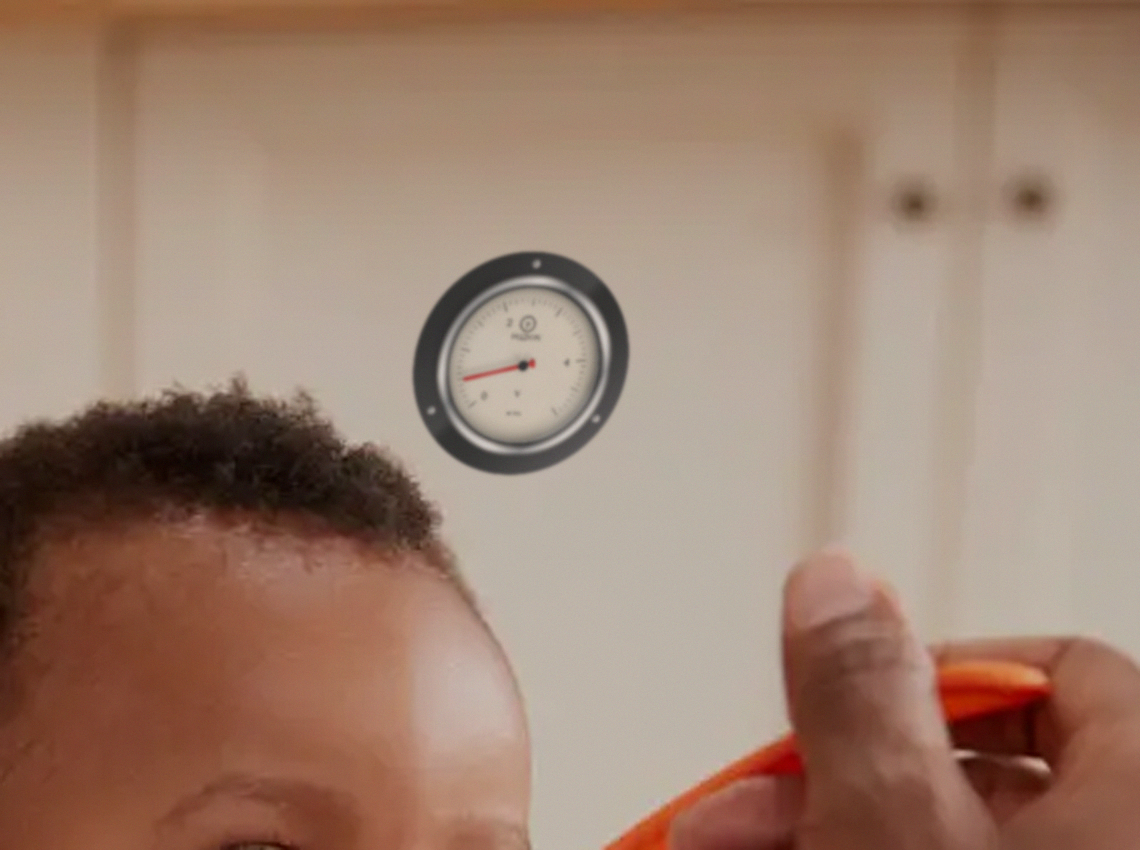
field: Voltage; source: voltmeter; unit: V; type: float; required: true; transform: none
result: 0.5 V
